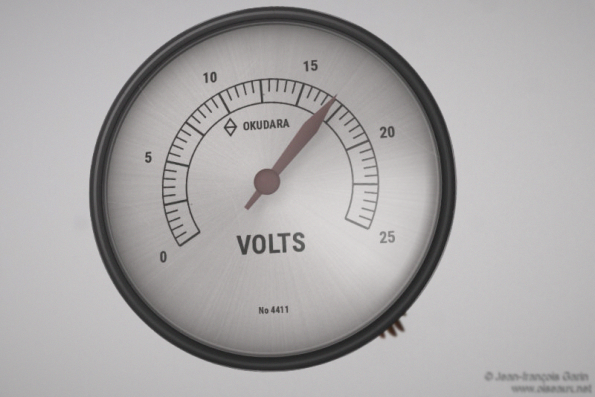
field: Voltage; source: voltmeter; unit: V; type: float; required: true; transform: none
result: 17 V
